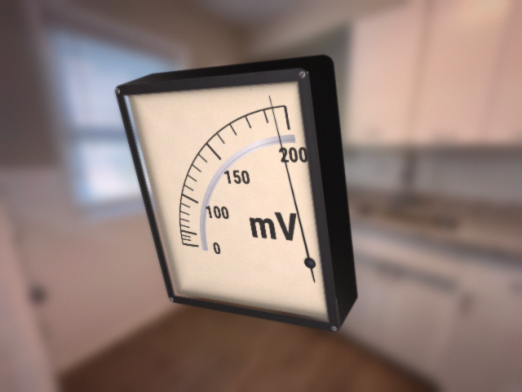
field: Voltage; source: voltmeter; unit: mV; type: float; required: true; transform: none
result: 195 mV
